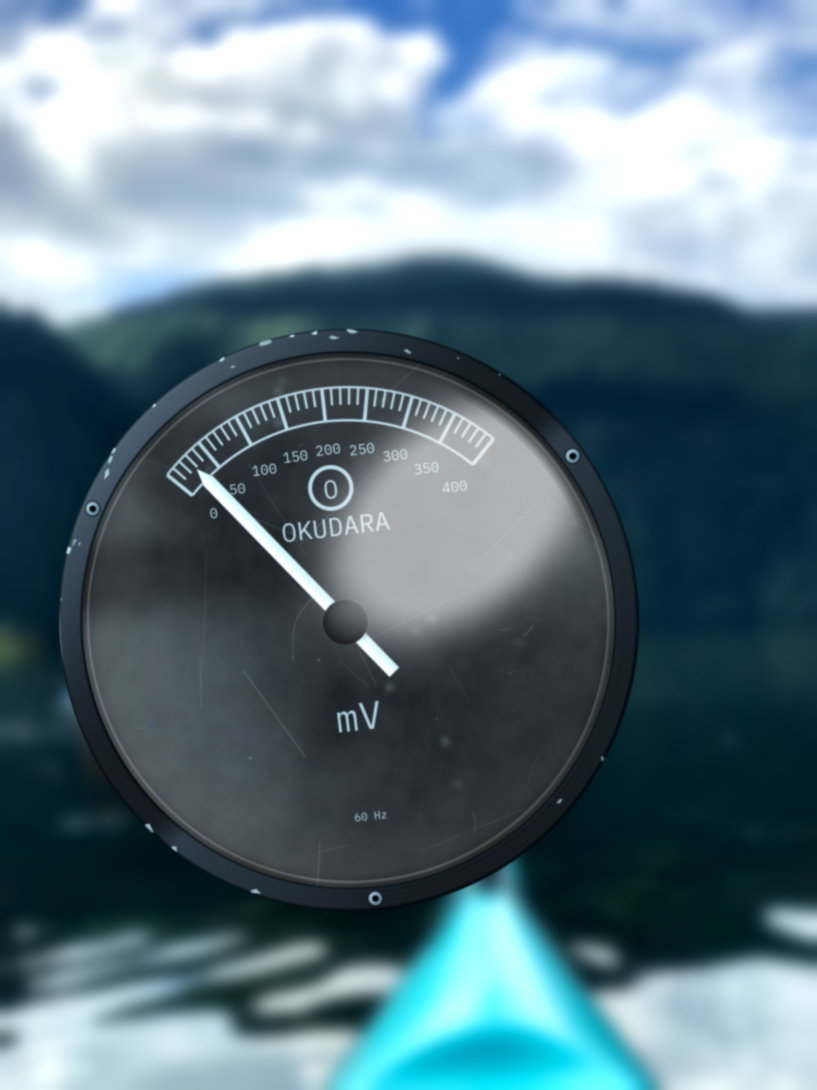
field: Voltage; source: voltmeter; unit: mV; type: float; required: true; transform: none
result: 30 mV
